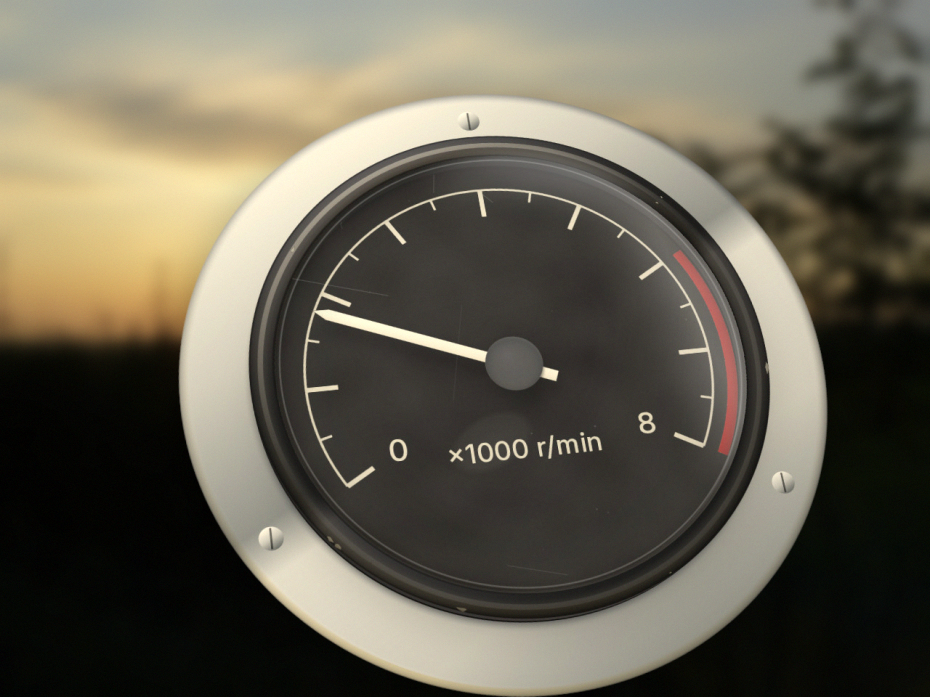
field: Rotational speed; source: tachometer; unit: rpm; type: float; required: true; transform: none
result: 1750 rpm
